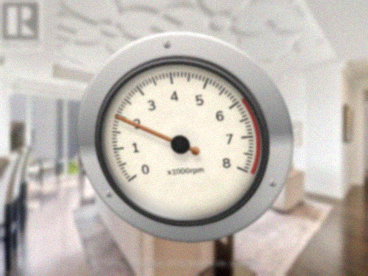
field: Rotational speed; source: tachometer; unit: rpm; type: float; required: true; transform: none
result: 2000 rpm
